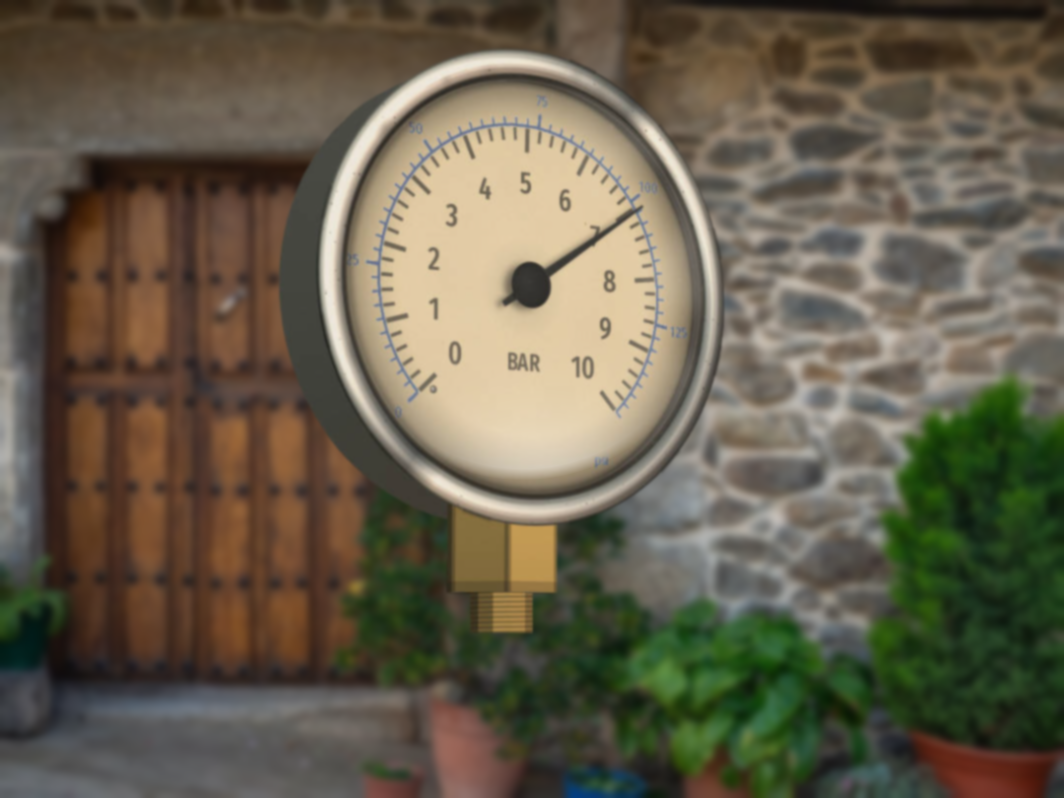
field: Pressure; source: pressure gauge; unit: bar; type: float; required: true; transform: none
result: 7 bar
